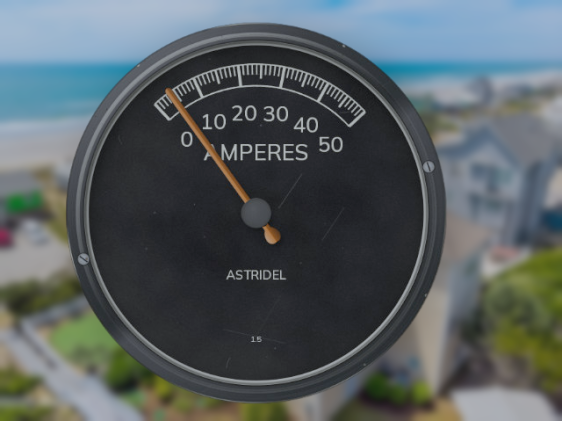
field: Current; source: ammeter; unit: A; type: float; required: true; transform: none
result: 4 A
